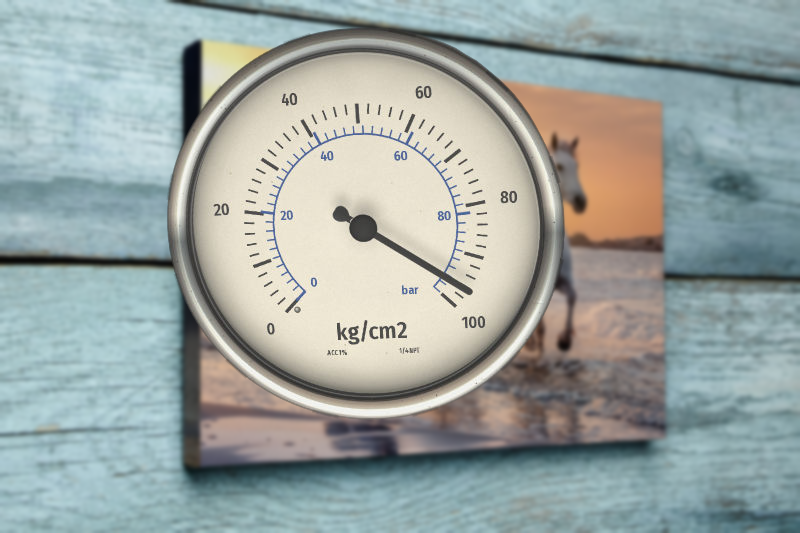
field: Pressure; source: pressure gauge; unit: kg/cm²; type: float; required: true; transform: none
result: 96 kg/cm²
